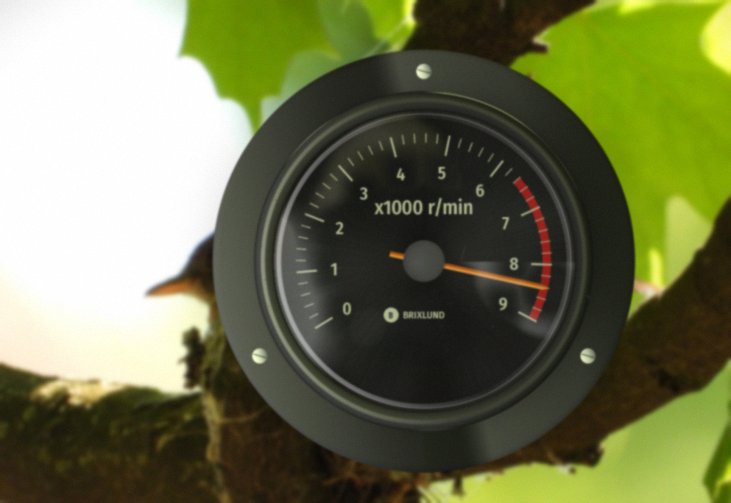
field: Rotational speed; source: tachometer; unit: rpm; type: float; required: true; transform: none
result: 8400 rpm
